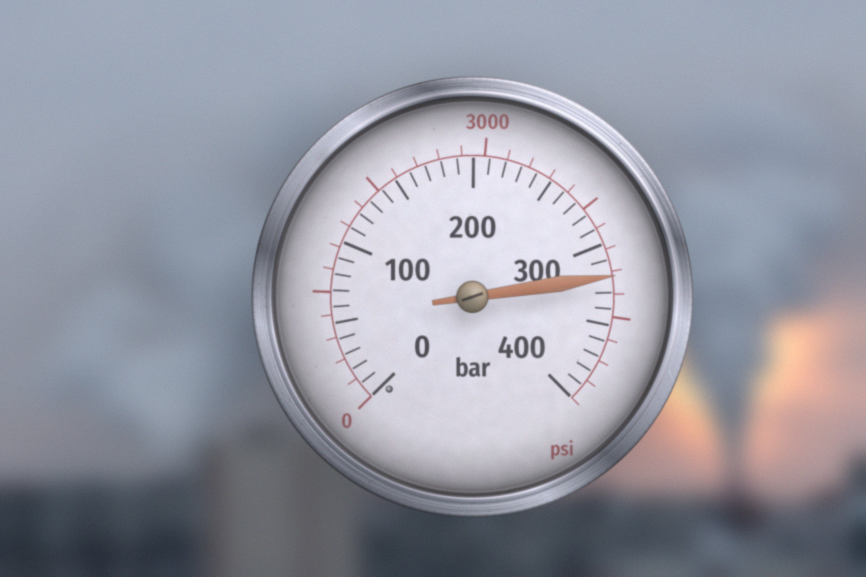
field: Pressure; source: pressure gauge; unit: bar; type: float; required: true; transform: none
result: 320 bar
